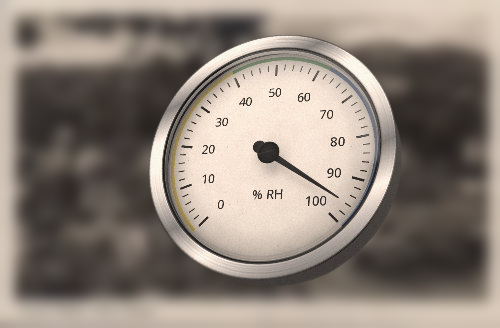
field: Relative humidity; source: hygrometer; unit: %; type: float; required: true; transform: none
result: 96 %
